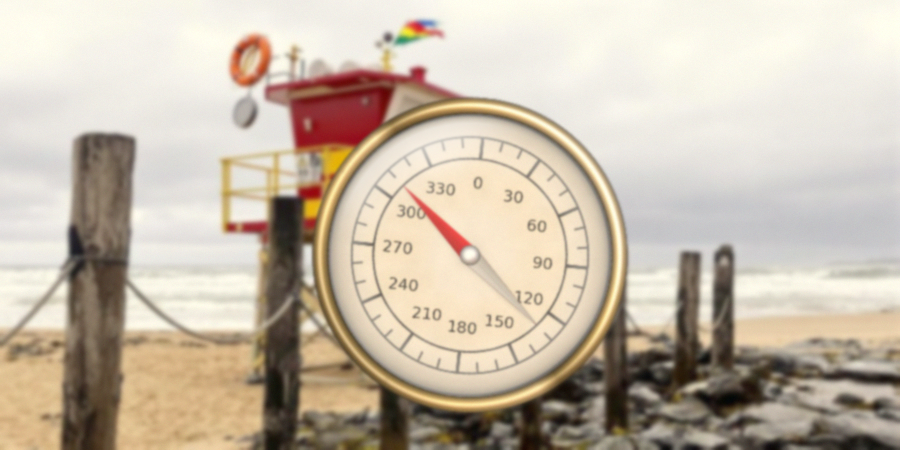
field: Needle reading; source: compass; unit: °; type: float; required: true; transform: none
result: 310 °
